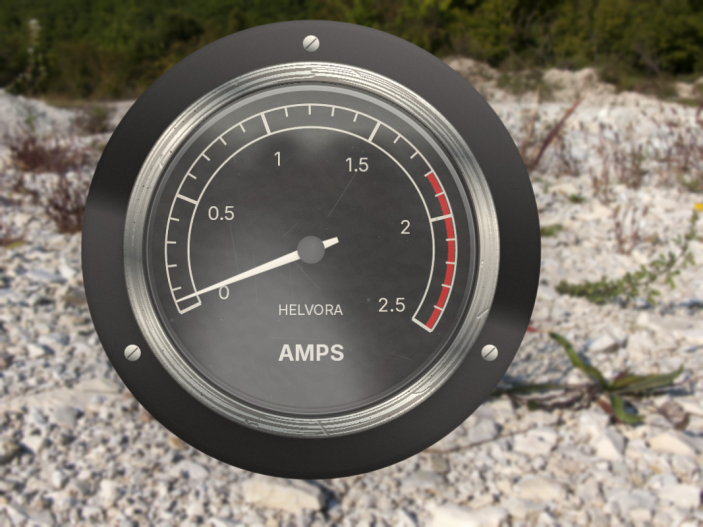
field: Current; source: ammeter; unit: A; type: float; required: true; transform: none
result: 0.05 A
